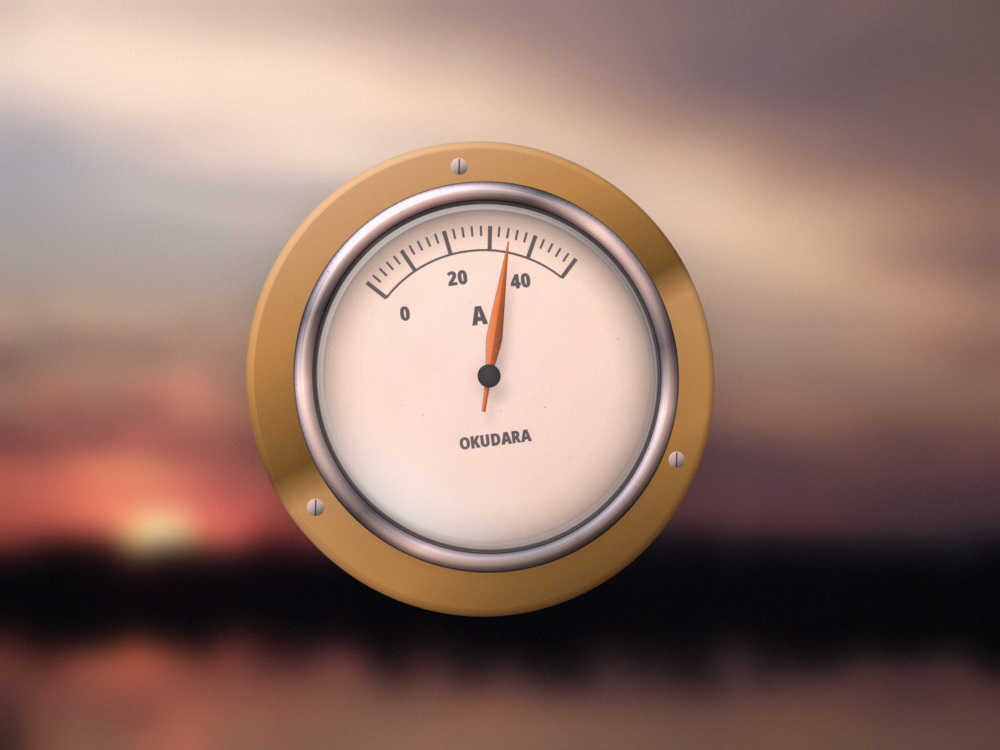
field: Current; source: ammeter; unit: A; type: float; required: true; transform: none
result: 34 A
